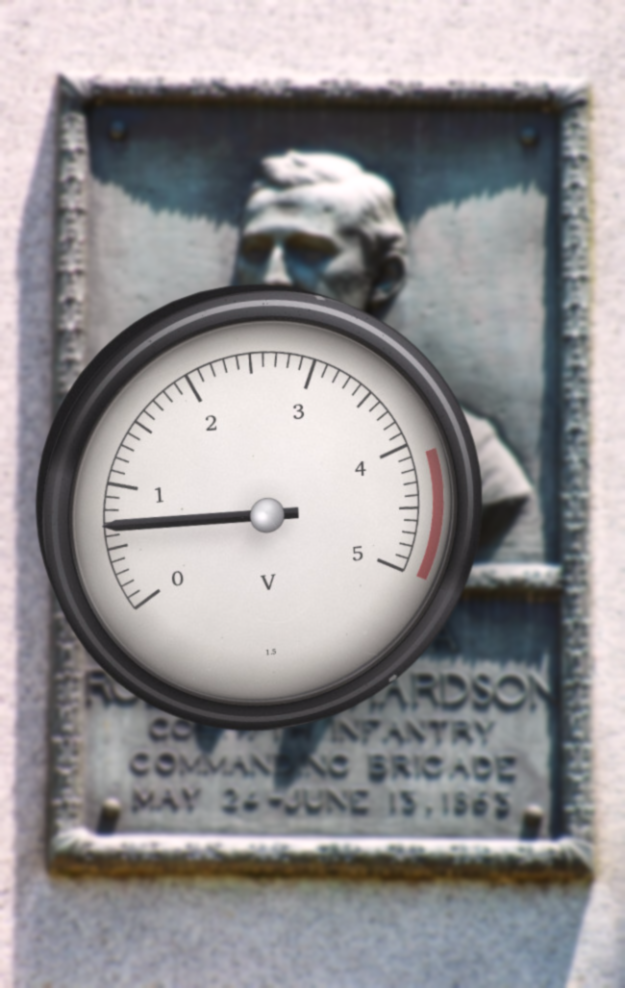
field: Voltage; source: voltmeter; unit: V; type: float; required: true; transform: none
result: 0.7 V
